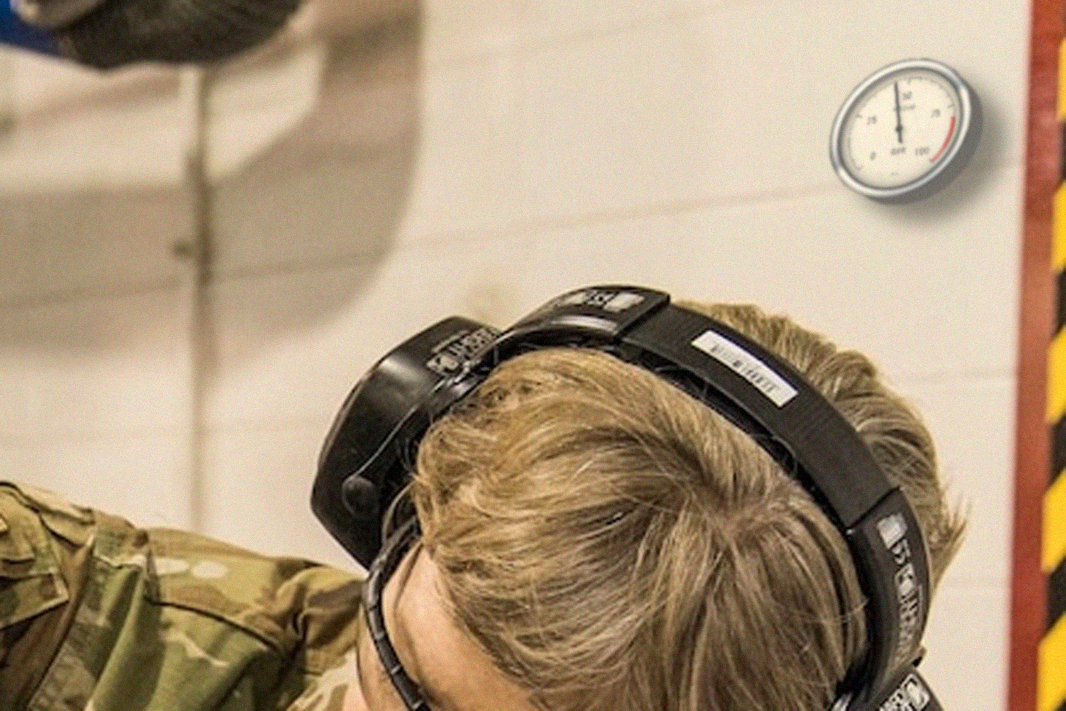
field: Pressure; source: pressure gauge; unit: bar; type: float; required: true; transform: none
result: 45 bar
